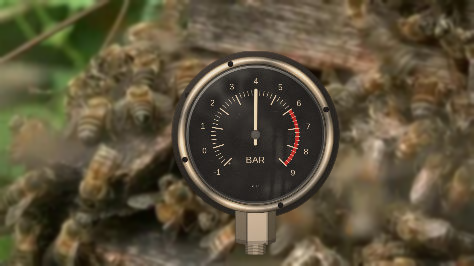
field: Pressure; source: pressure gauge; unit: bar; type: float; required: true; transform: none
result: 4 bar
